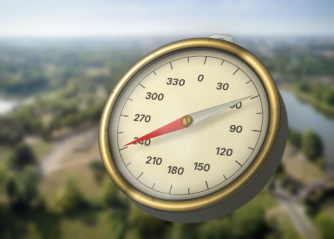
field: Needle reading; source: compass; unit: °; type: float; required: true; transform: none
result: 240 °
